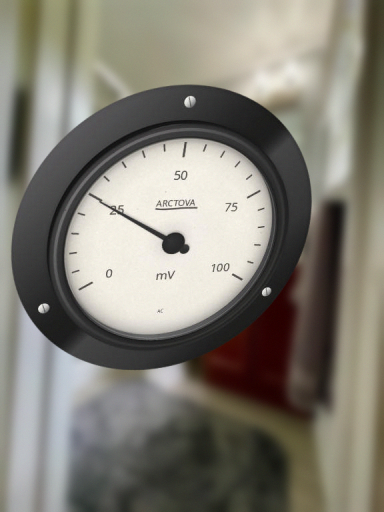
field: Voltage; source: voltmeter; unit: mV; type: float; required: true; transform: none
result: 25 mV
